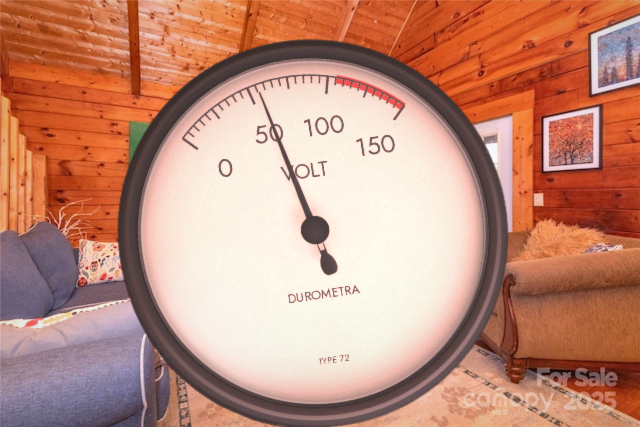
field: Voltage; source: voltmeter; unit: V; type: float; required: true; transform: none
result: 55 V
